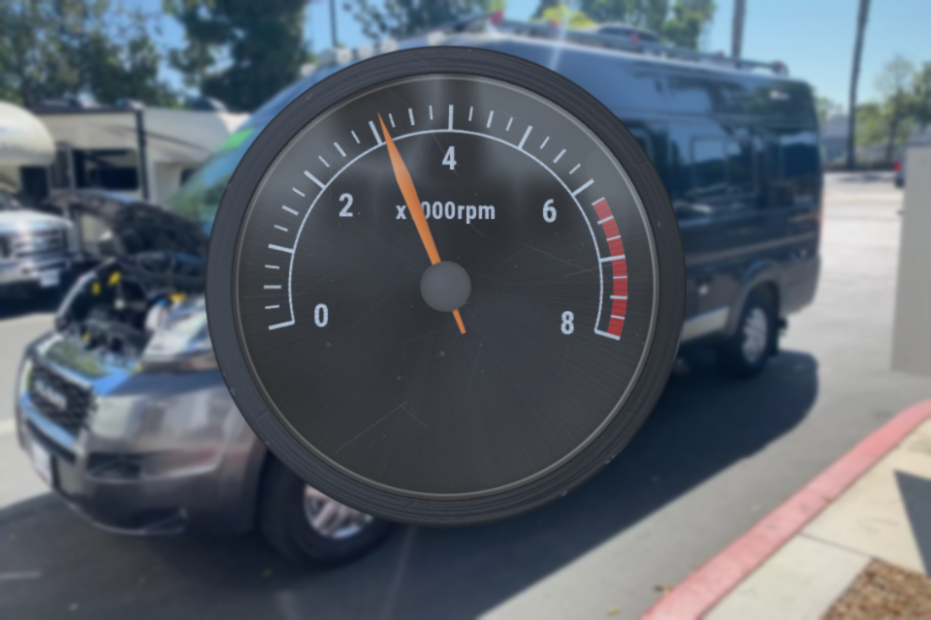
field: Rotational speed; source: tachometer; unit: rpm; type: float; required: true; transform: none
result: 3125 rpm
